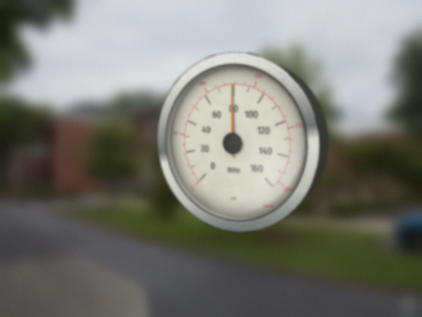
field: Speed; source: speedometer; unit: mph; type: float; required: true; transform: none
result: 80 mph
